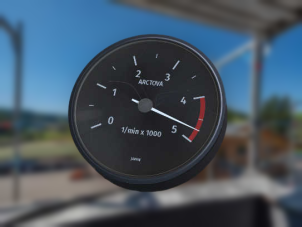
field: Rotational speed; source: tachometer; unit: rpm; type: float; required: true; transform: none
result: 4750 rpm
